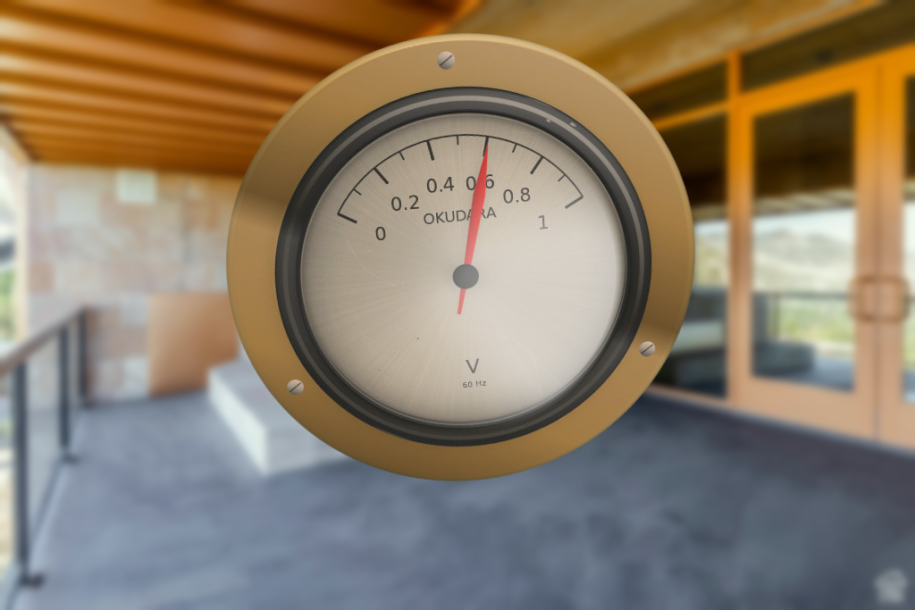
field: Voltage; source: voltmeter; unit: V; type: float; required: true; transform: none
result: 0.6 V
